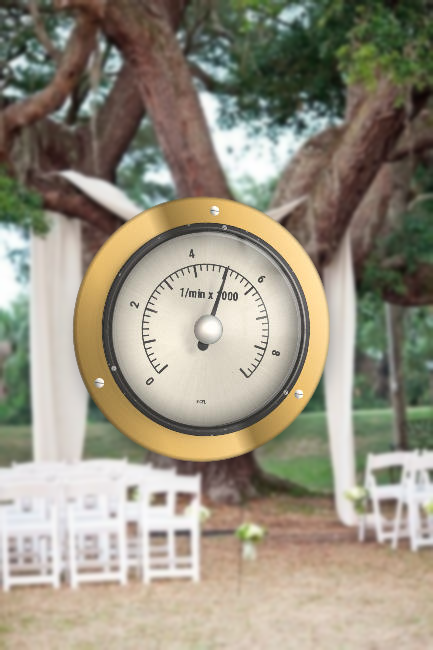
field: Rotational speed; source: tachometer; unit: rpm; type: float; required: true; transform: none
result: 5000 rpm
